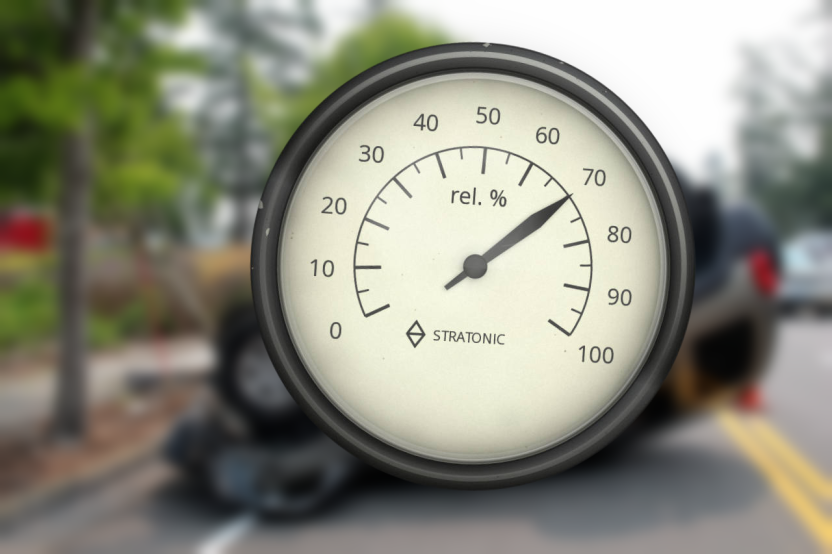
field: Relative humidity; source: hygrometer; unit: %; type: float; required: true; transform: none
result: 70 %
